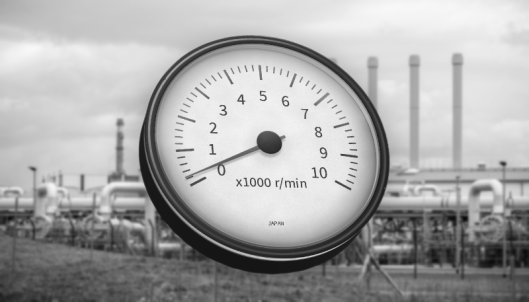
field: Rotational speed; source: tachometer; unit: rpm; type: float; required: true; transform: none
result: 200 rpm
